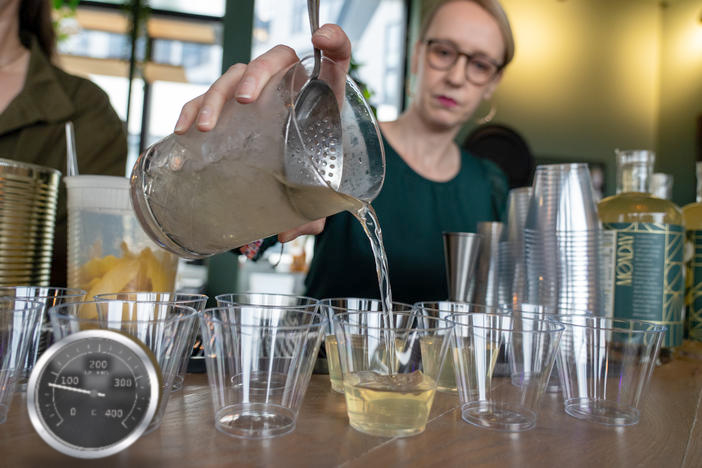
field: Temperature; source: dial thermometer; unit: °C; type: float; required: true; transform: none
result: 80 °C
